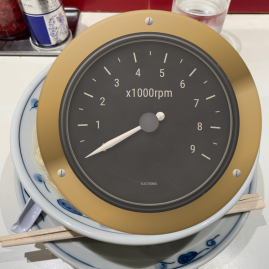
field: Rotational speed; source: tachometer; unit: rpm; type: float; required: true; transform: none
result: 0 rpm
